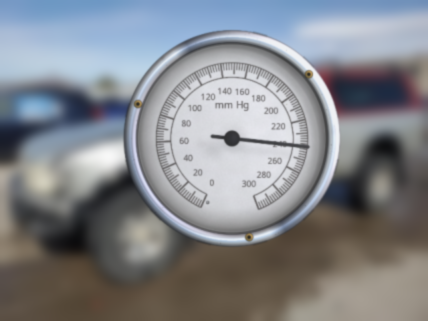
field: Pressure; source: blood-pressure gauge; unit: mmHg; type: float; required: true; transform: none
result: 240 mmHg
